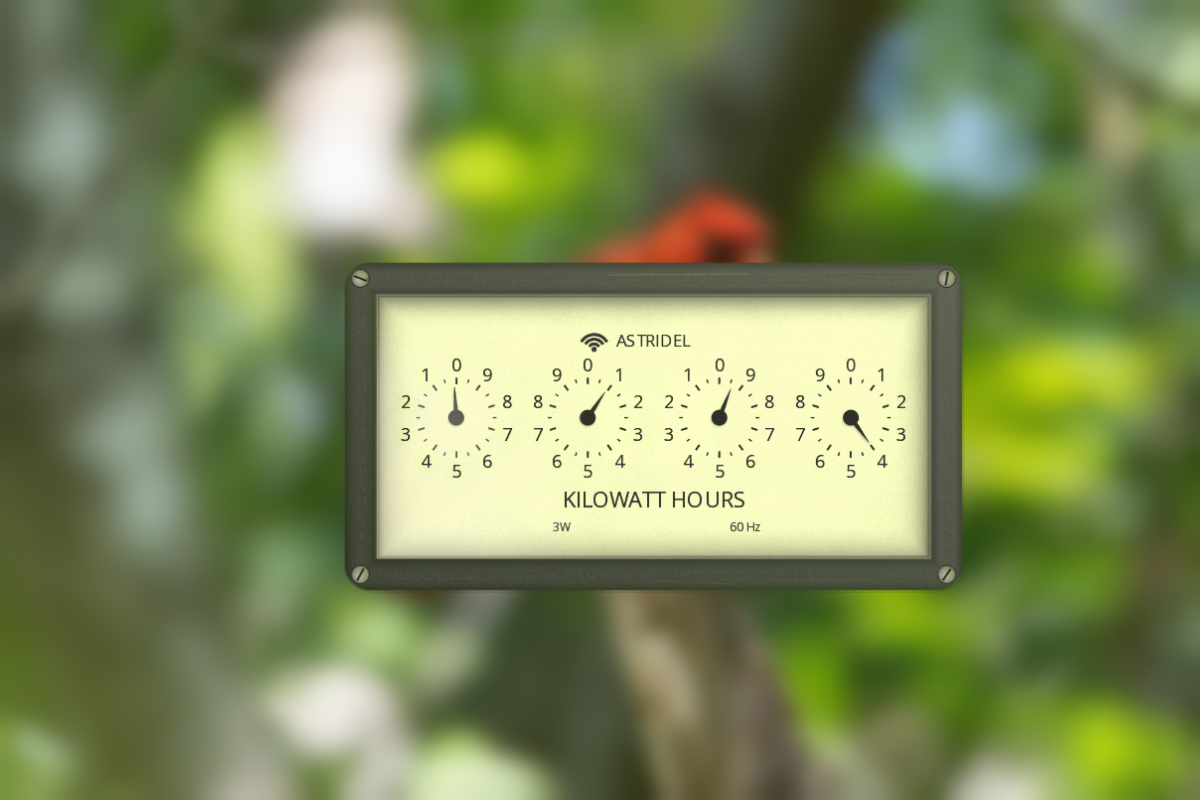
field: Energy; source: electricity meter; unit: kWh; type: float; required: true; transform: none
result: 94 kWh
